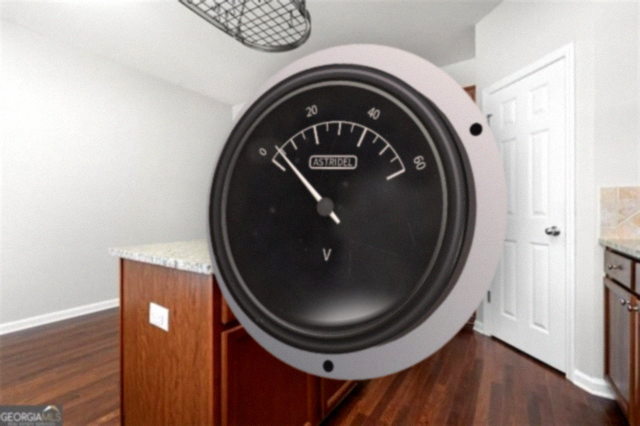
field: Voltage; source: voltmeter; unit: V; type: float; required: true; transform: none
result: 5 V
